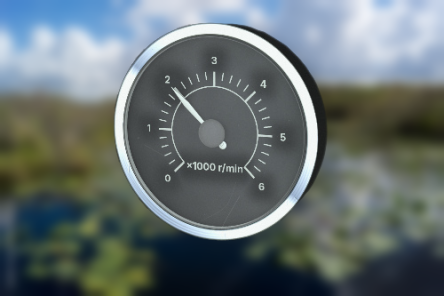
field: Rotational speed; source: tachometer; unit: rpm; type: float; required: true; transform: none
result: 2000 rpm
